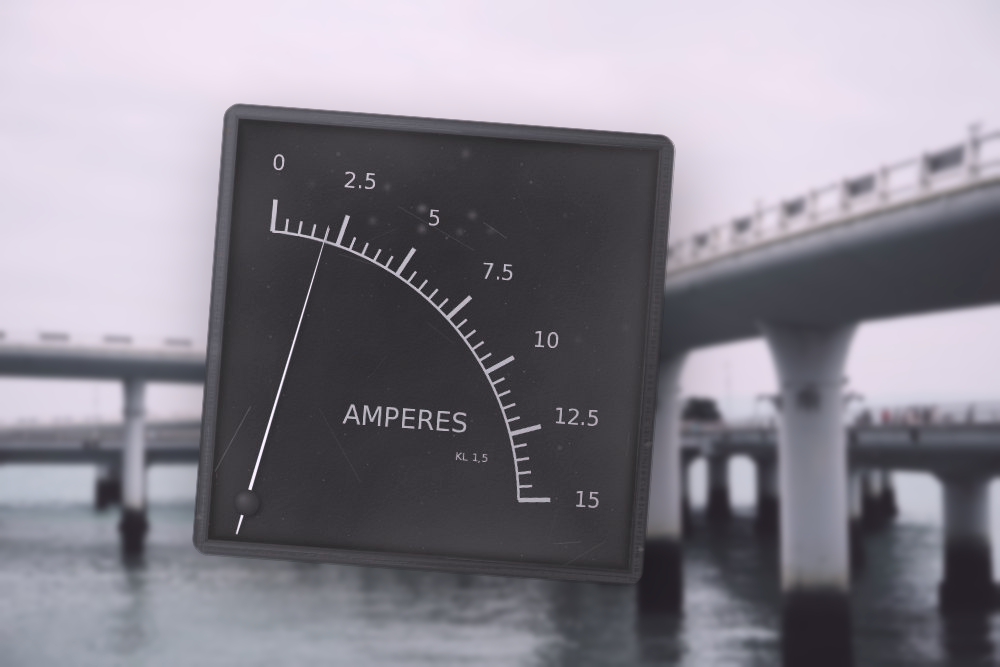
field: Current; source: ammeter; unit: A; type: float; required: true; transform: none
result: 2 A
